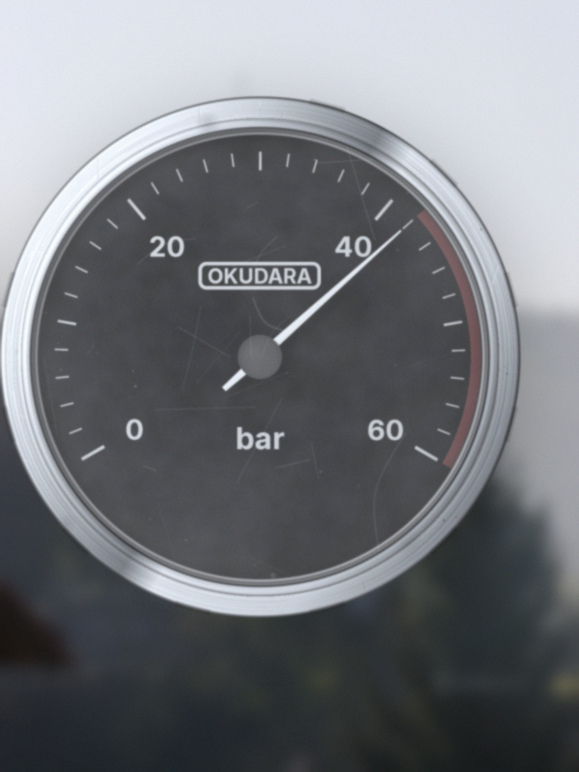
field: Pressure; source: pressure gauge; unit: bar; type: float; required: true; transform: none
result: 42 bar
